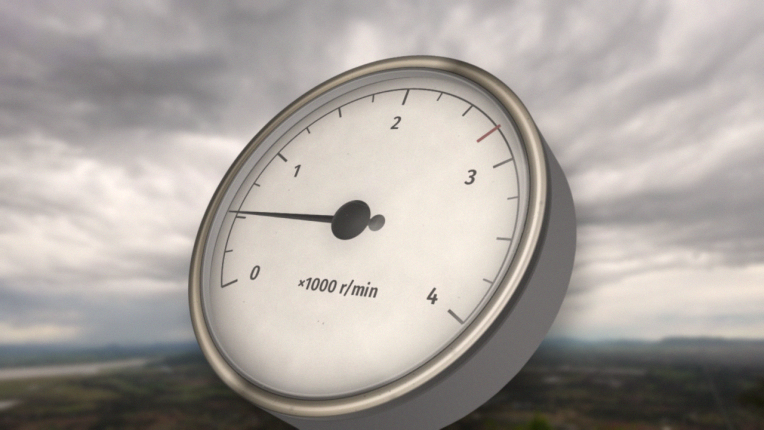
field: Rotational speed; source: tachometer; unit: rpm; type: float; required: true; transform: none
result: 500 rpm
